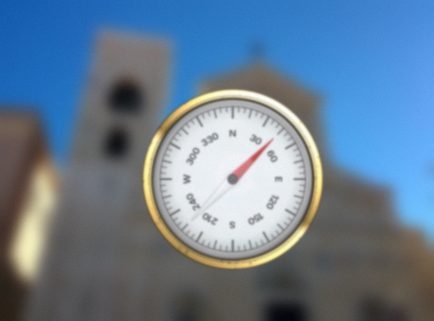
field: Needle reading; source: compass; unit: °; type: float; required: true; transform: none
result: 45 °
